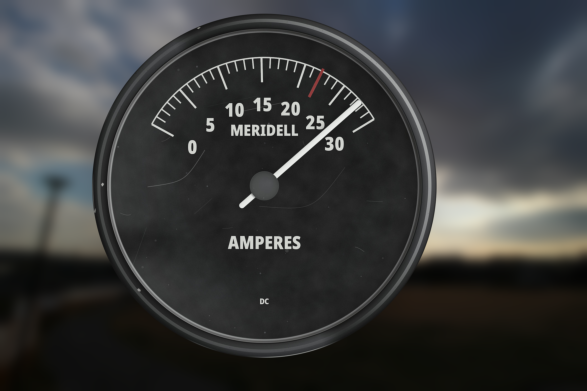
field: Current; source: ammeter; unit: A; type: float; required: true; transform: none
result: 27.5 A
